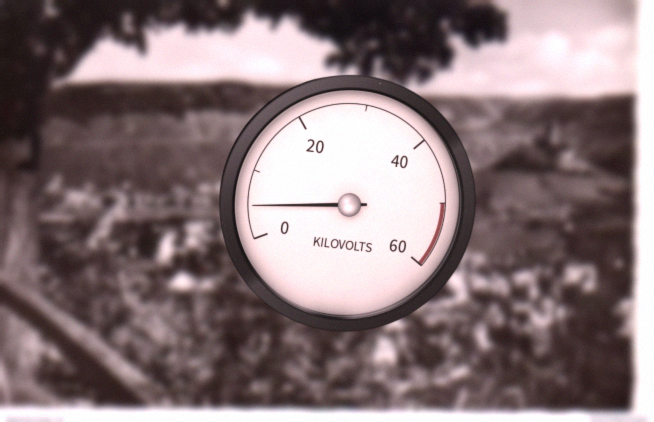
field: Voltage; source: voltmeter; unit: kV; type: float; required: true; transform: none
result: 5 kV
